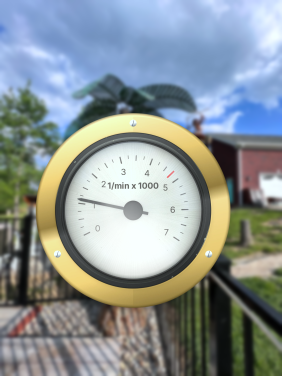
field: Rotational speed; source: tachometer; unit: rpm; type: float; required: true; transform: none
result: 1125 rpm
